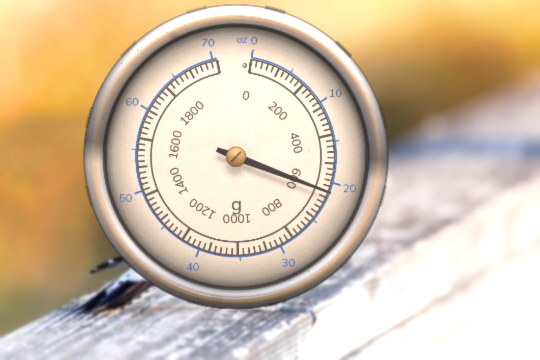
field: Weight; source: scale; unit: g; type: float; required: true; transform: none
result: 600 g
